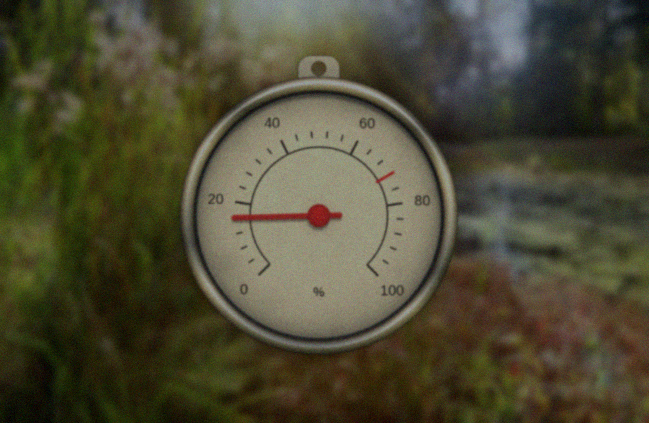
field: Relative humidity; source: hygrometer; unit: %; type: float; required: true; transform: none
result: 16 %
